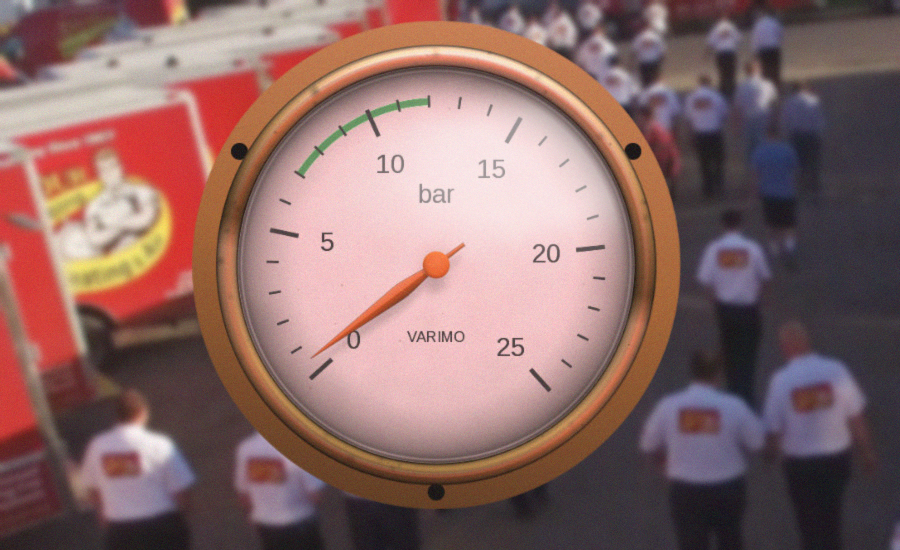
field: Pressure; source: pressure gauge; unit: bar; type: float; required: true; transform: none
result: 0.5 bar
